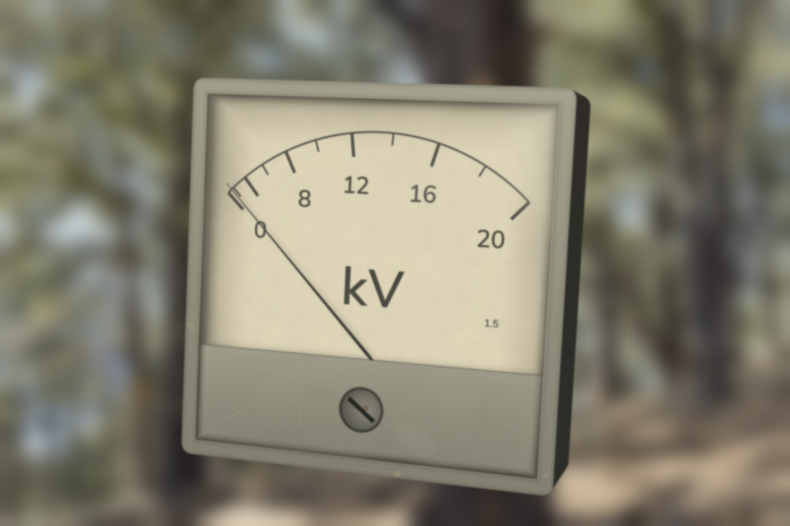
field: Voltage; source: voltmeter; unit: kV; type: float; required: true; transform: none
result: 2 kV
